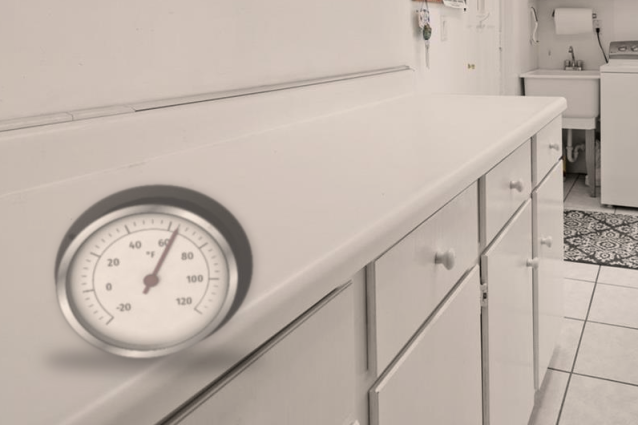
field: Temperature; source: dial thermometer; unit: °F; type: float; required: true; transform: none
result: 64 °F
